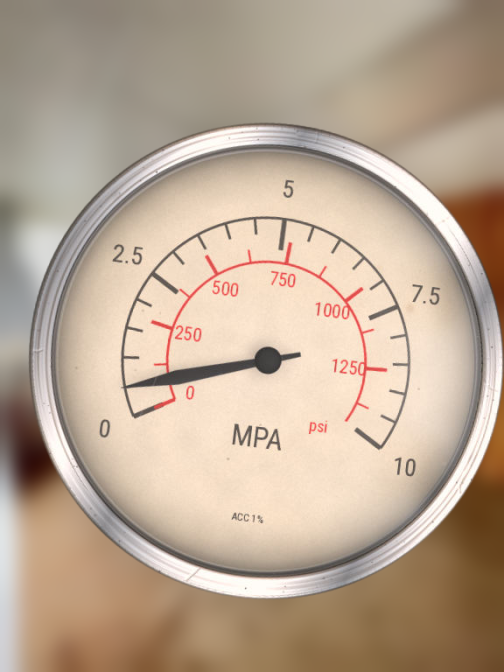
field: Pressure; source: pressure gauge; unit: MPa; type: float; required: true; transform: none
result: 0.5 MPa
